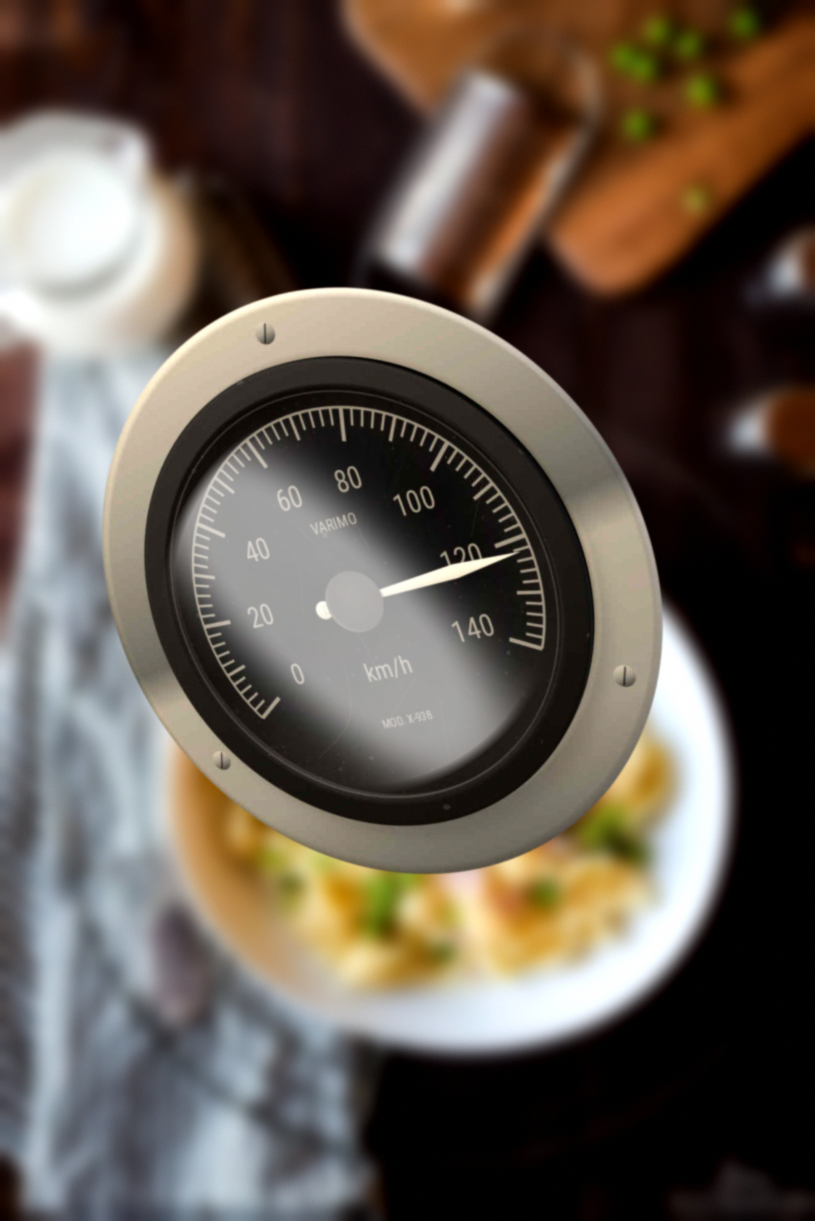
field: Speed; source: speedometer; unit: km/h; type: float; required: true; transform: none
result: 122 km/h
